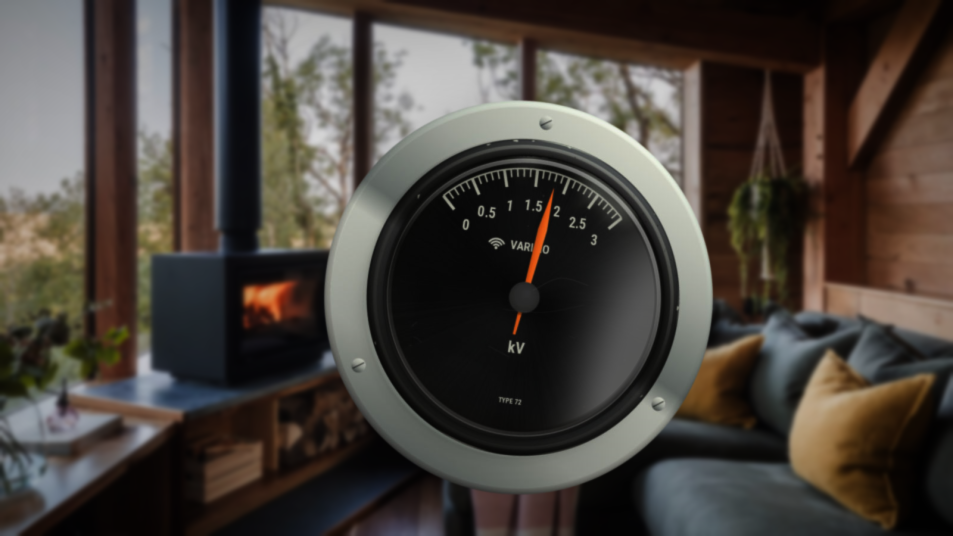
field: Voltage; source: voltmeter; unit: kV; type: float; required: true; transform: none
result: 1.8 kV
